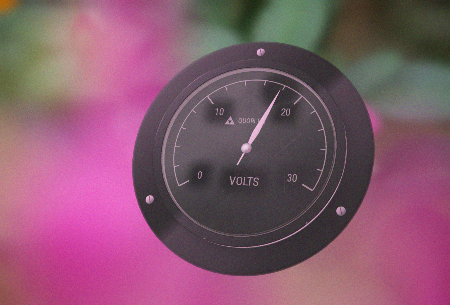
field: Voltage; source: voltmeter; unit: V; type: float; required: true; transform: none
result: 18 V
